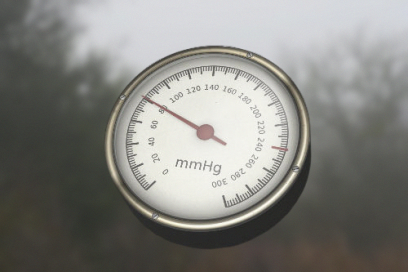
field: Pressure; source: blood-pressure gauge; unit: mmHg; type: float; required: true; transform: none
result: 80 mmHg
